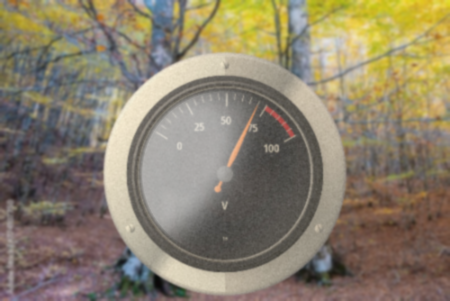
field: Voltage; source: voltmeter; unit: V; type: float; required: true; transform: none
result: 70 V
